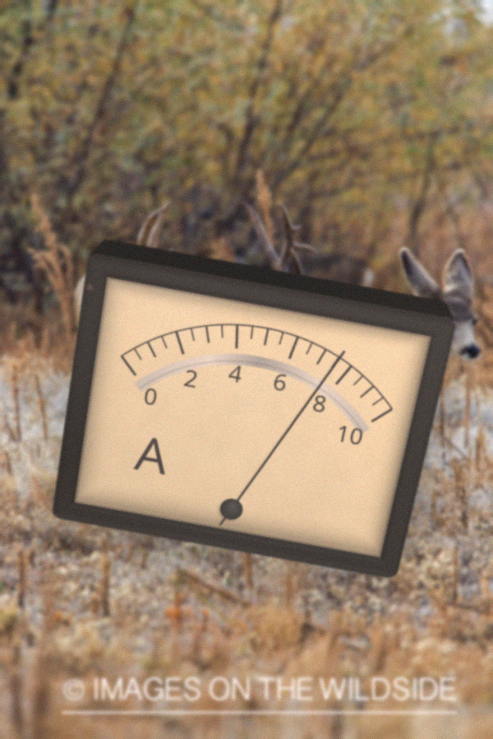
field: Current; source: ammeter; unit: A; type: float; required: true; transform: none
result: 7.5 A
